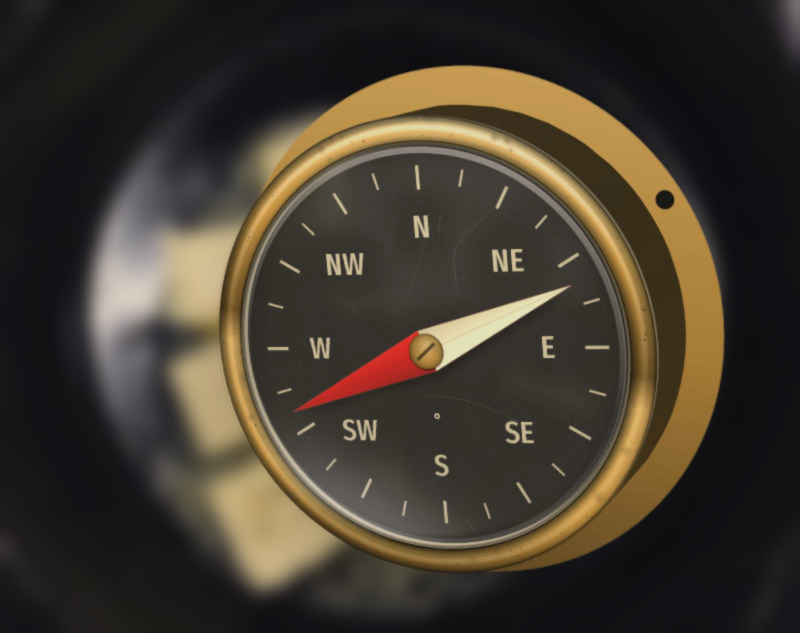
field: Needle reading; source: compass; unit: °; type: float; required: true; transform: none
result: 247.5 °
